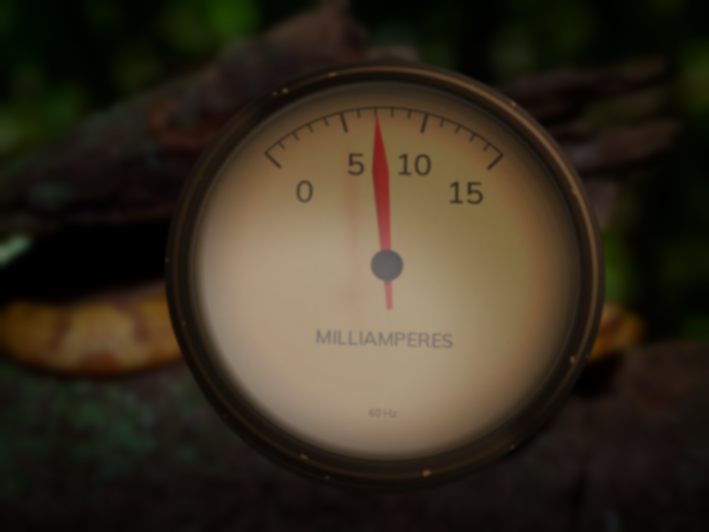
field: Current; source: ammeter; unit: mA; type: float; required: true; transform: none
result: 7 mA
